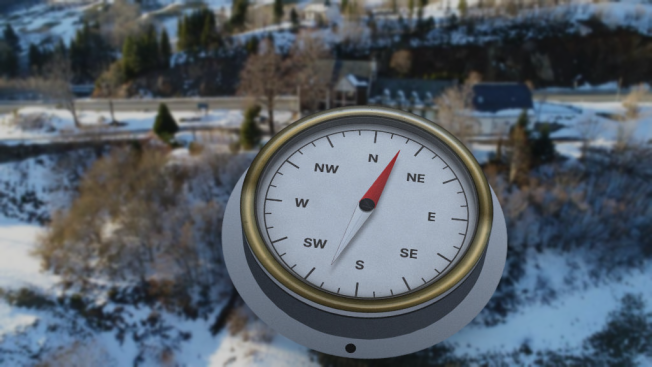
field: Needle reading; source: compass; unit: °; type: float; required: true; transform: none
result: 20 °
